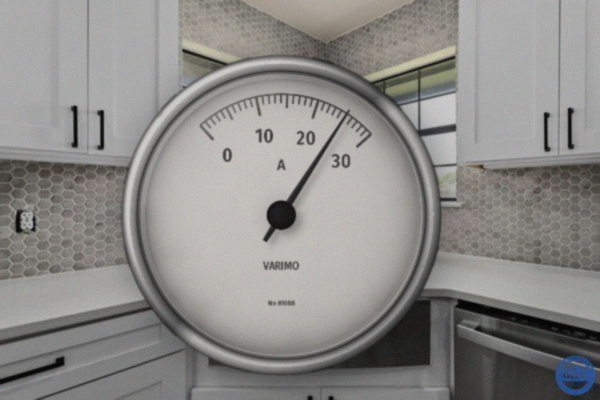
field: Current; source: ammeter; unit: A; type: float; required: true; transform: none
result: 25 A
